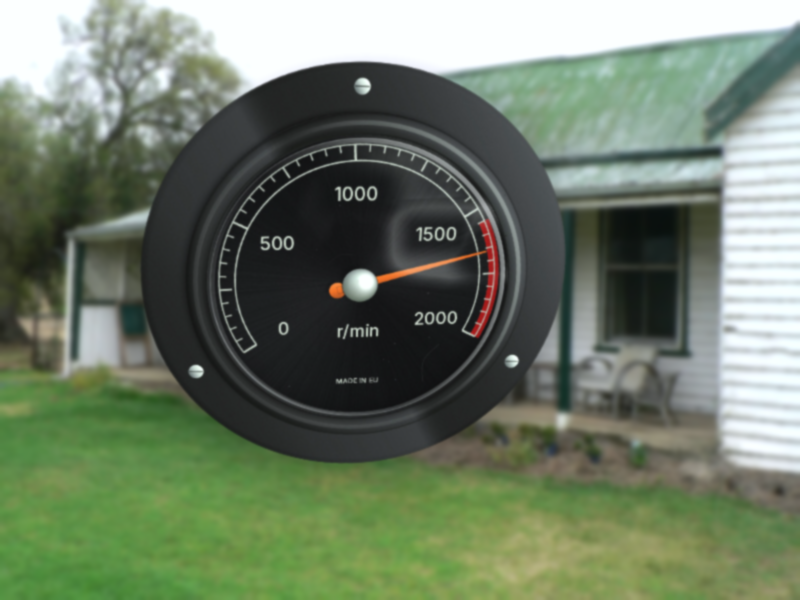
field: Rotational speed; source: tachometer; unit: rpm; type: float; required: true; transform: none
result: 1650 rpm
